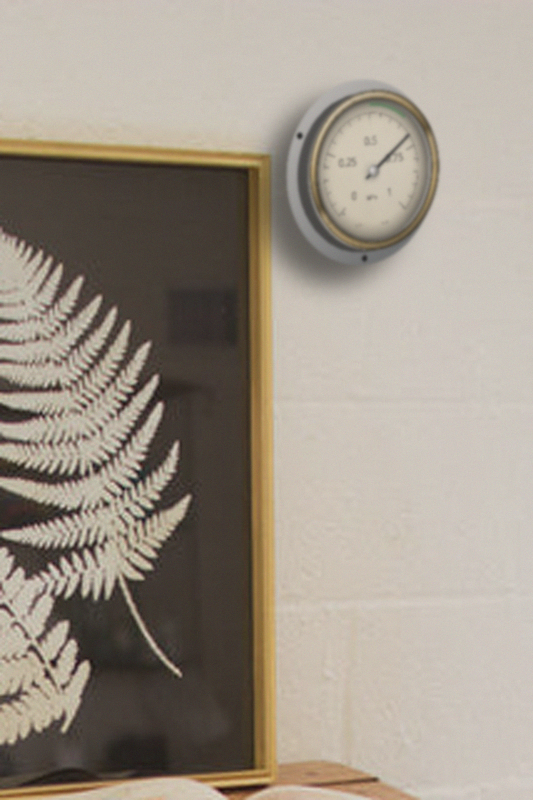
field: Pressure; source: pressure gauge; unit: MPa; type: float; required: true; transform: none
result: 0.7 MPa
